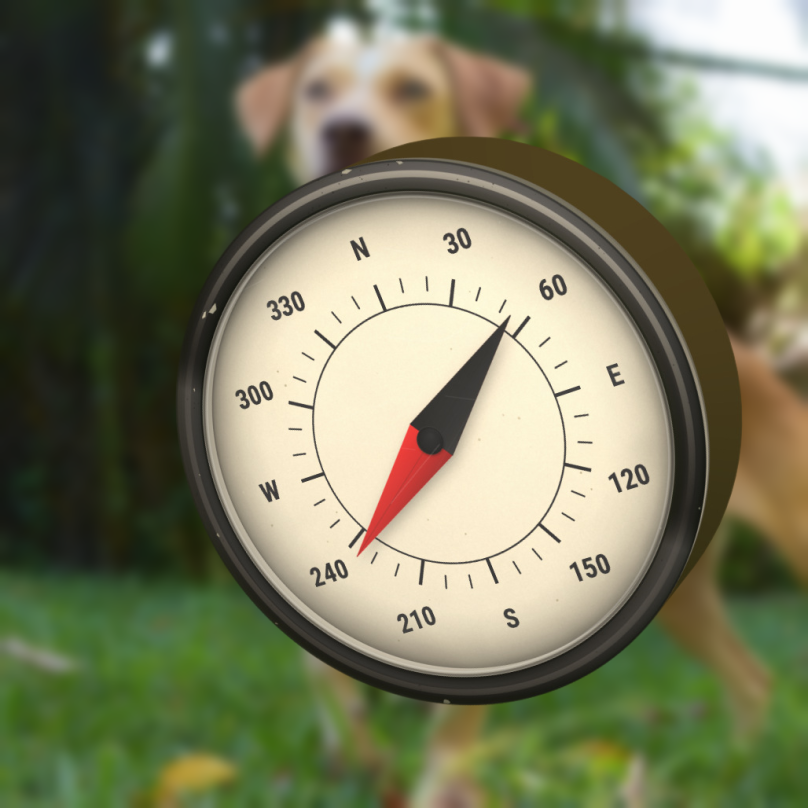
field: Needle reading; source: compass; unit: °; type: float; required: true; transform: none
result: 235 °
